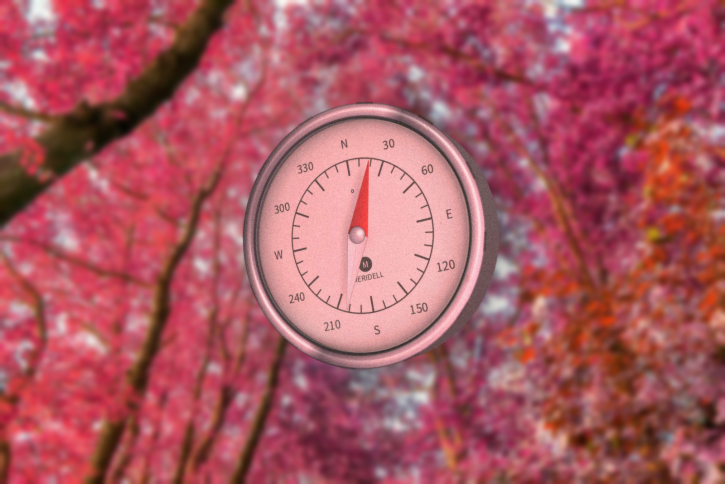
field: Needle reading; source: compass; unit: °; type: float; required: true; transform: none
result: 20 °
